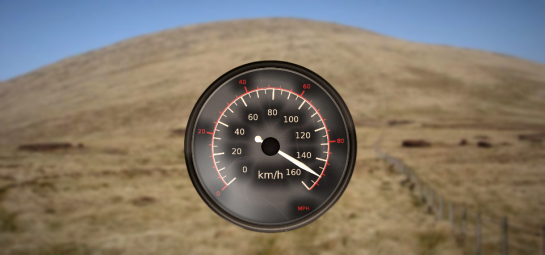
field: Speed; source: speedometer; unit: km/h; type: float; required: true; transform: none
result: 150 km/h
